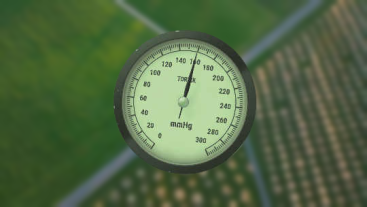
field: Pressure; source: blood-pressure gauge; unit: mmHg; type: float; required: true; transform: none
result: 160 mmHg
